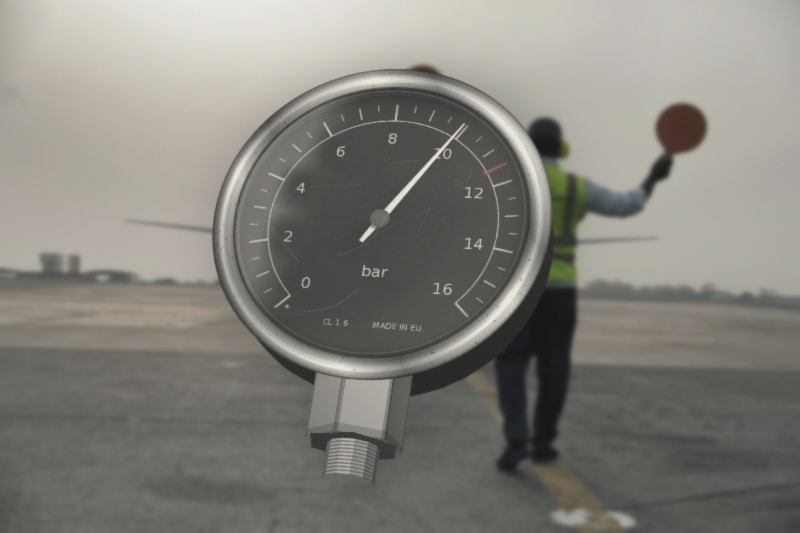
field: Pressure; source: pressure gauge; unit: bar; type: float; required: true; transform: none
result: 10 bar
